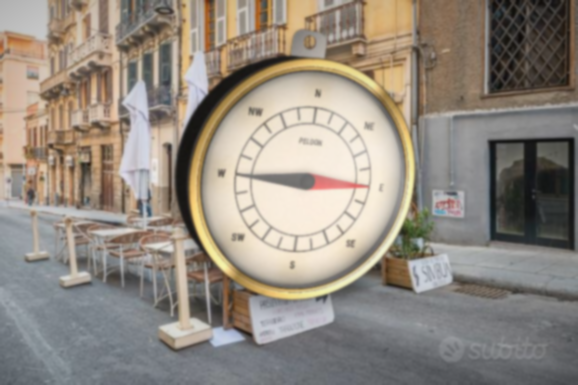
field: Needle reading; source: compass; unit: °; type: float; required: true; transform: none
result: 90 °
